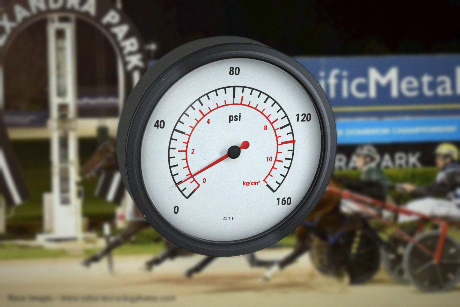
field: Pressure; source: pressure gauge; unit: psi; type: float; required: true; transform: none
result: 10 psi
